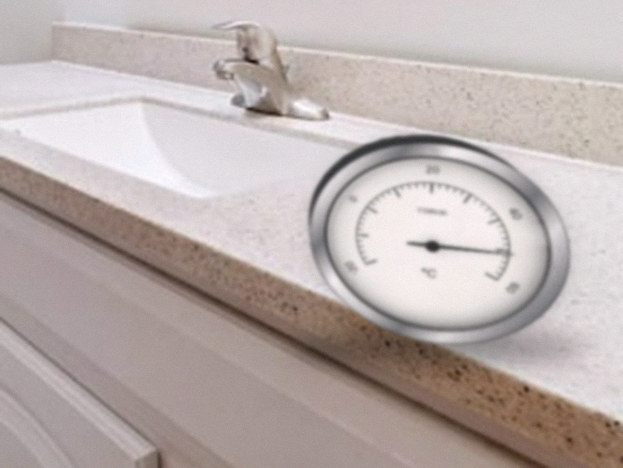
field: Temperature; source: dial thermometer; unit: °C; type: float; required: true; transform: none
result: 50 °C
